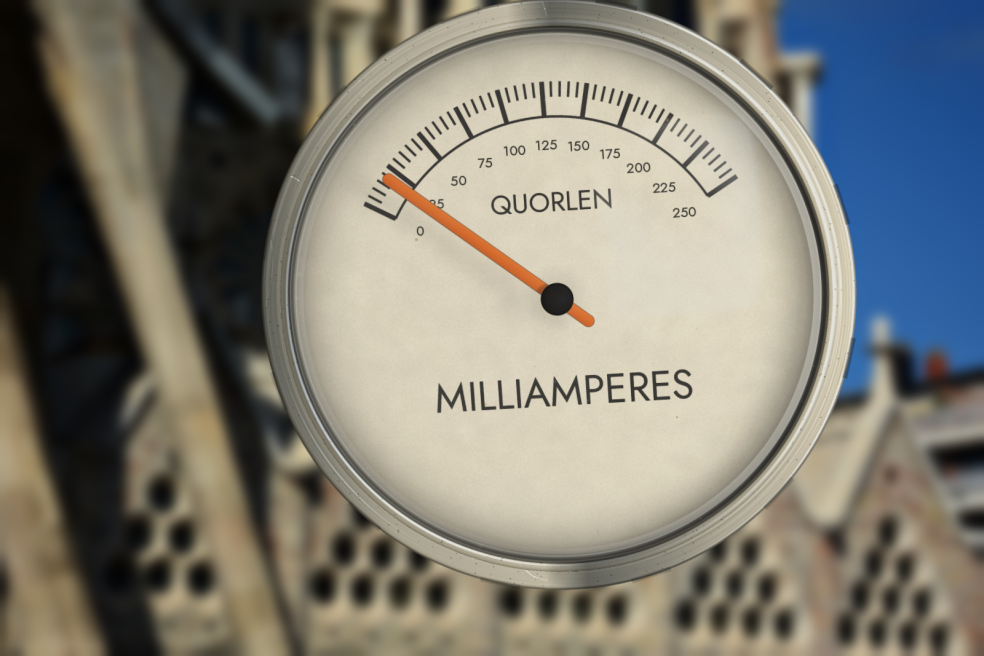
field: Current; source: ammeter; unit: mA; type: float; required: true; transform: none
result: 20 mA
